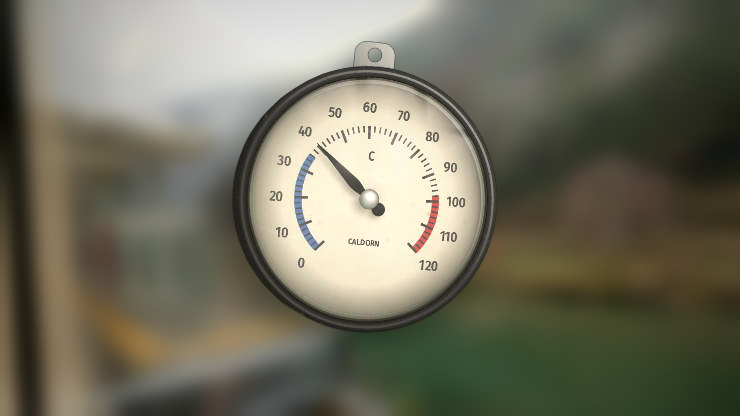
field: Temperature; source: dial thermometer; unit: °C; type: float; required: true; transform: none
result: 40 °C
